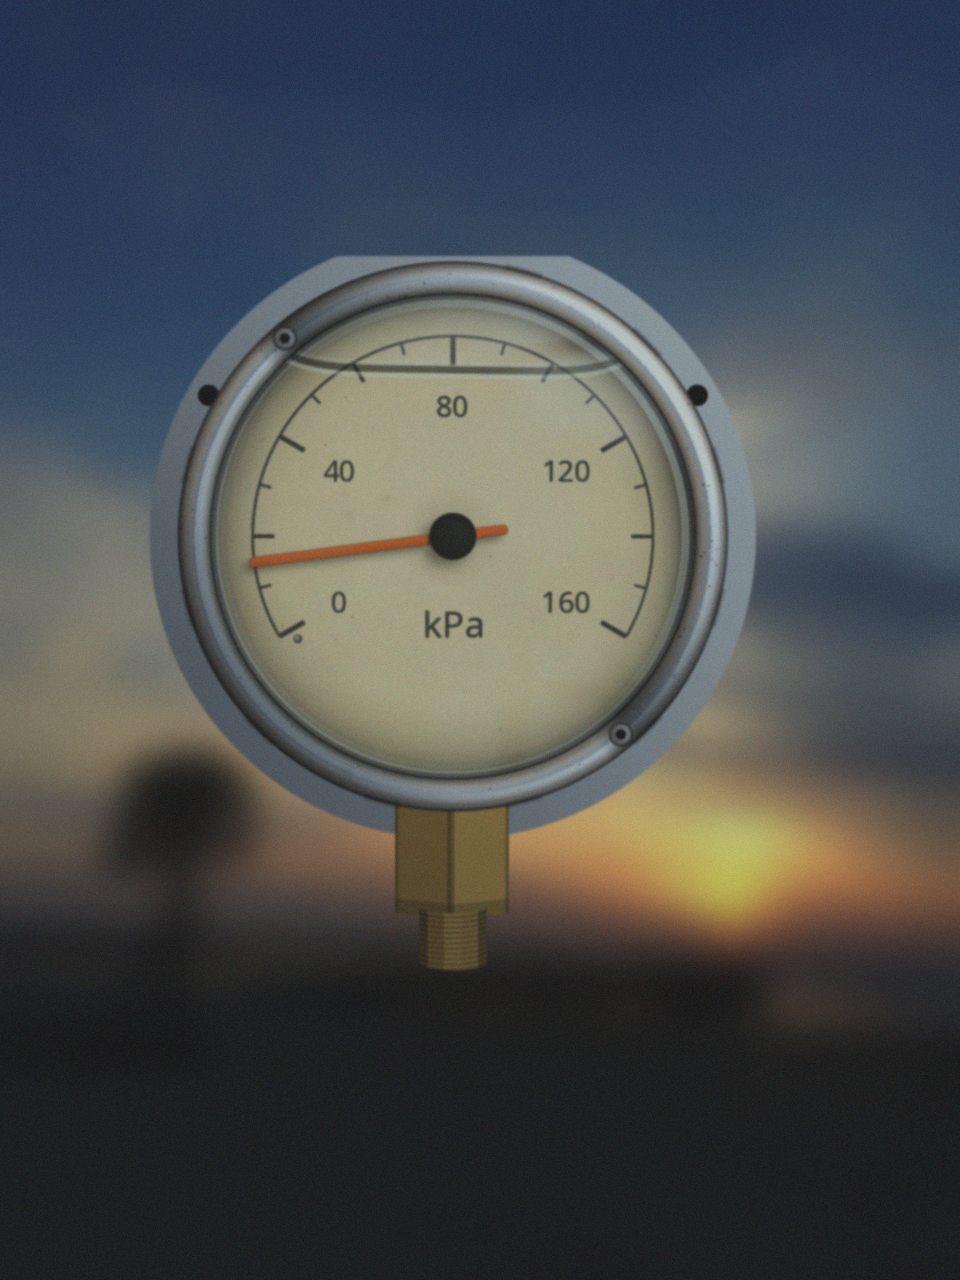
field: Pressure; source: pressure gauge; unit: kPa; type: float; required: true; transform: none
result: 15 kPa
